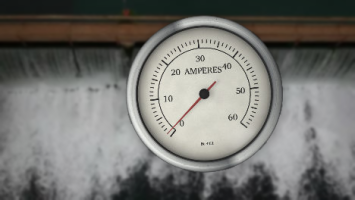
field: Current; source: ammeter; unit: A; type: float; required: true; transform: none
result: 1 A
